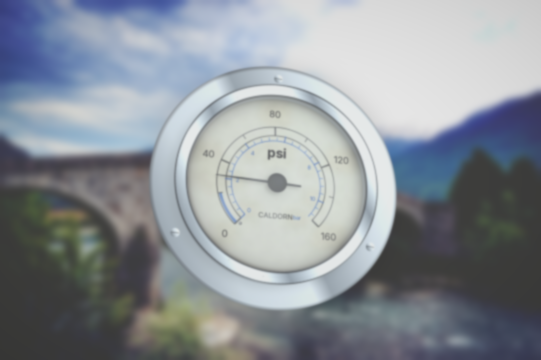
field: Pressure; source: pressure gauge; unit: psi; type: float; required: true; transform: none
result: 30 psi
